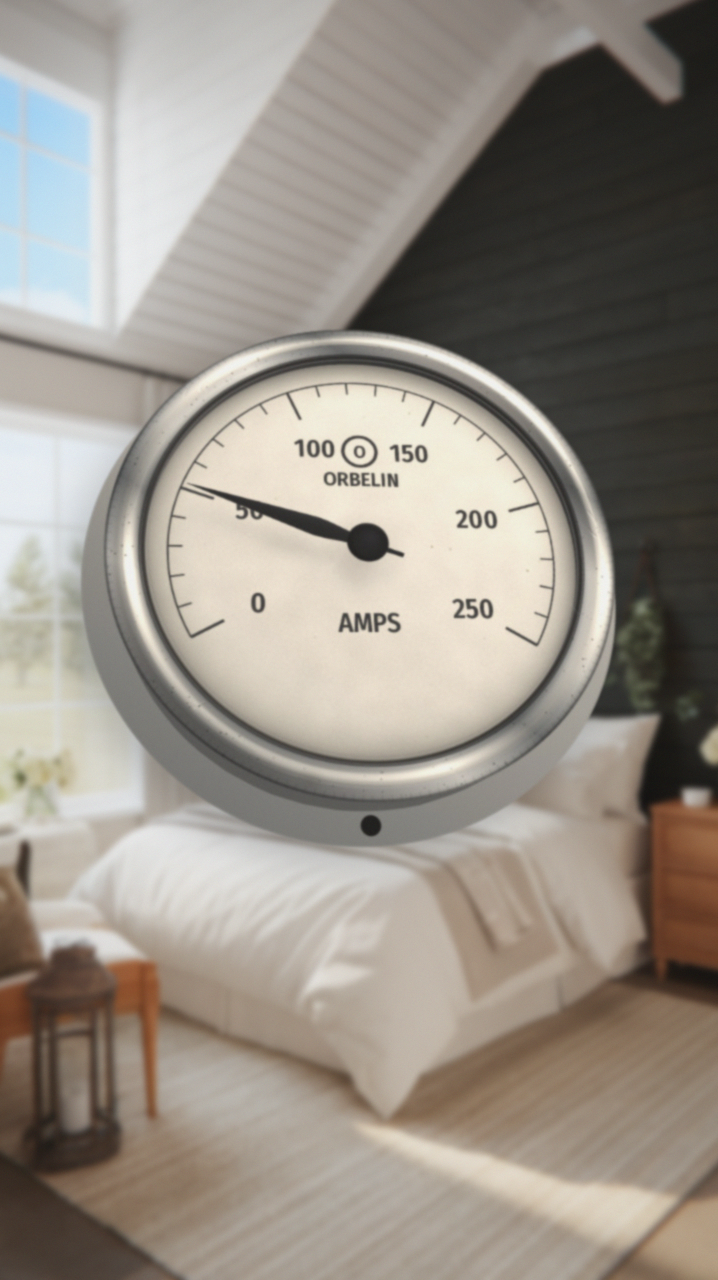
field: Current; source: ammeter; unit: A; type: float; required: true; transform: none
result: 50 A
